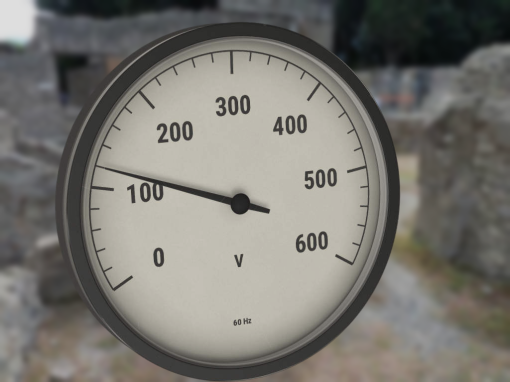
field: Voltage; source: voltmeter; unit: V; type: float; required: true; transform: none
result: 120 V
